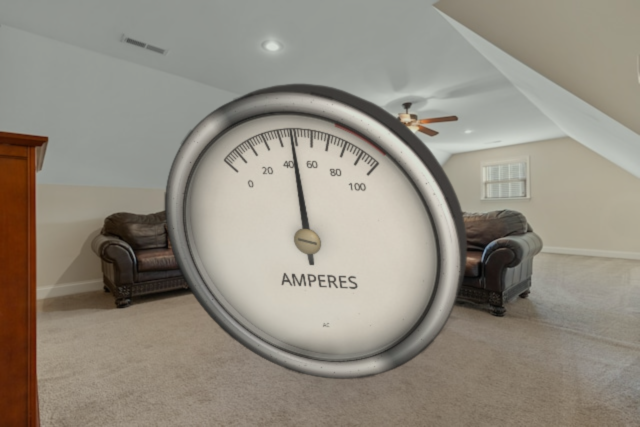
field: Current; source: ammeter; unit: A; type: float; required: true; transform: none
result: 50 A
